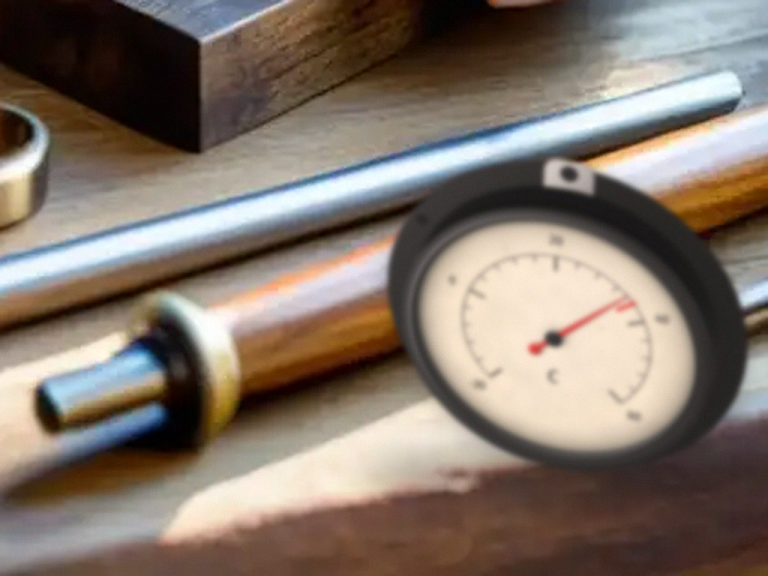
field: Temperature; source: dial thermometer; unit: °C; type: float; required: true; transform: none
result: 34 °C
